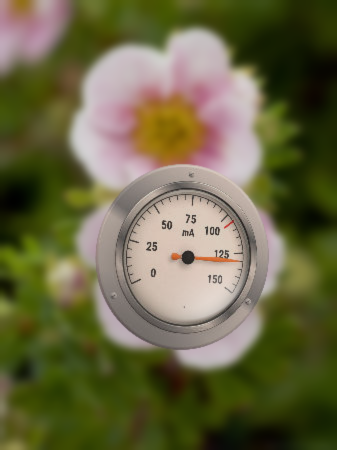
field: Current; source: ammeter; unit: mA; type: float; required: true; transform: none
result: 130 mA
